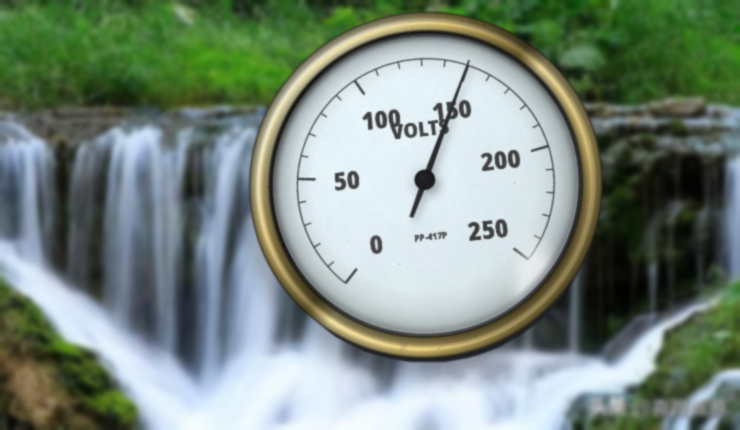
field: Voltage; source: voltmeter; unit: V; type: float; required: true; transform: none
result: 150 V
